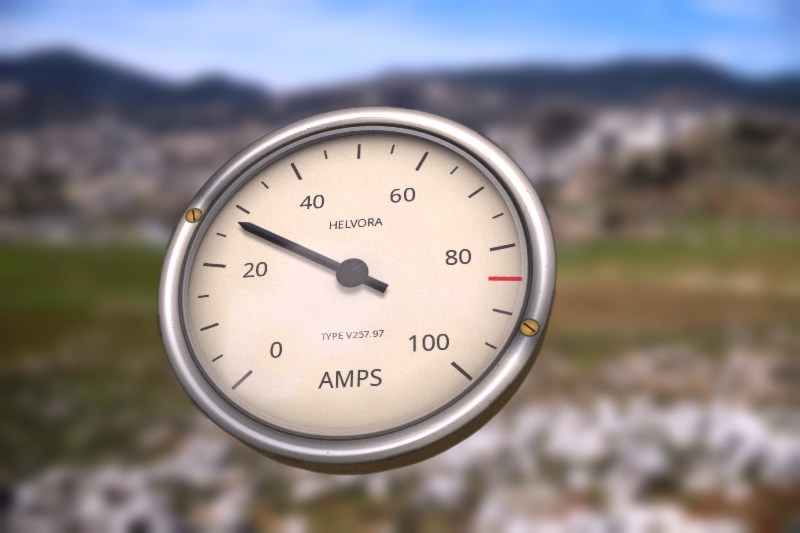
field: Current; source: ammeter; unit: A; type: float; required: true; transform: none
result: 27.5 A
